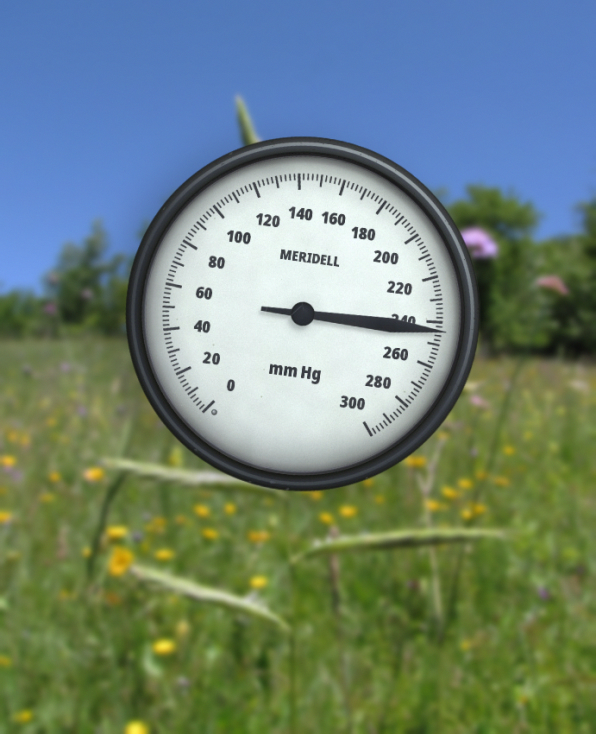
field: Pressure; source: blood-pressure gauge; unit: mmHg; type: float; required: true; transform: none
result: 244 mmHg
